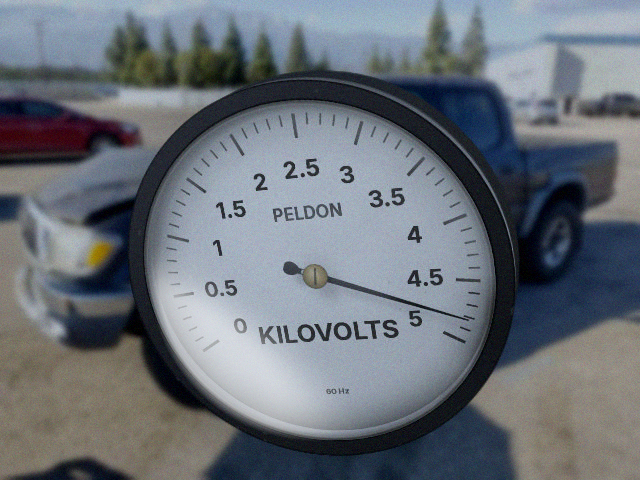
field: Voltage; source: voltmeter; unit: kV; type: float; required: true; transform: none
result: 4.8 kV
